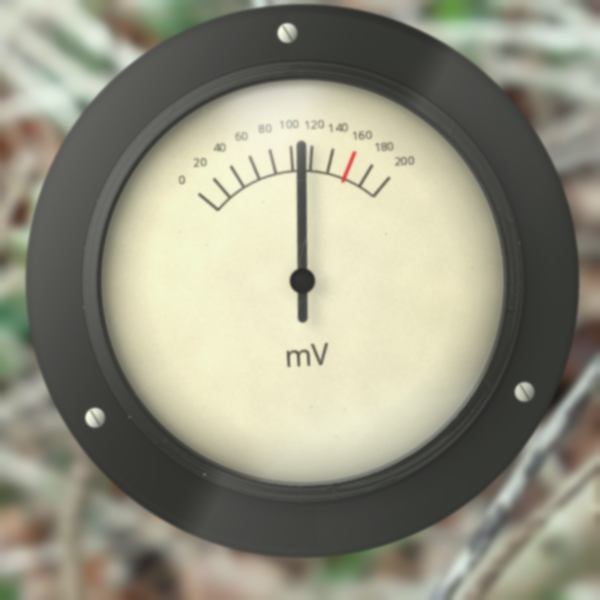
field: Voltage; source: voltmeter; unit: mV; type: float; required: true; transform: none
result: 110 mV
